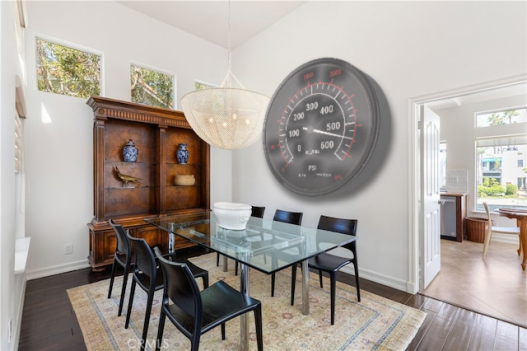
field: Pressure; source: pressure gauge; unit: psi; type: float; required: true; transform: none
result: 540 psi
